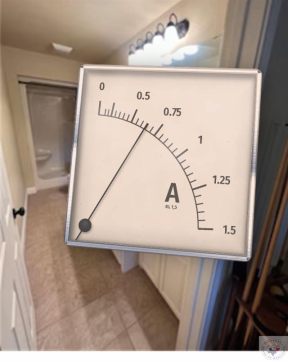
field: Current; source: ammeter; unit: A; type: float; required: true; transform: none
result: 0.65 A
